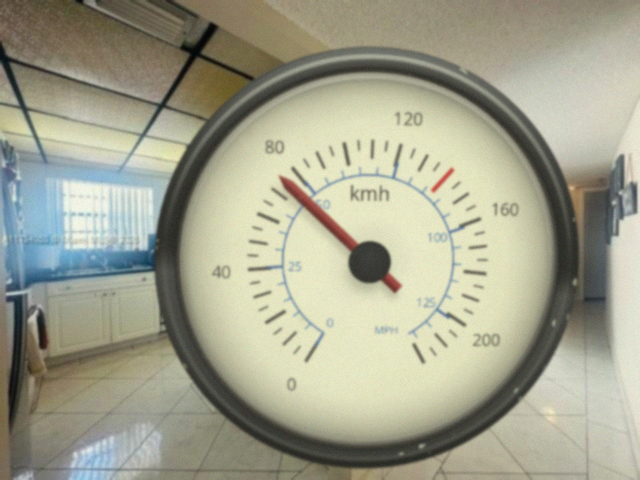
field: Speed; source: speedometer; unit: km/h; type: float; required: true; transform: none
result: 75 km/h
